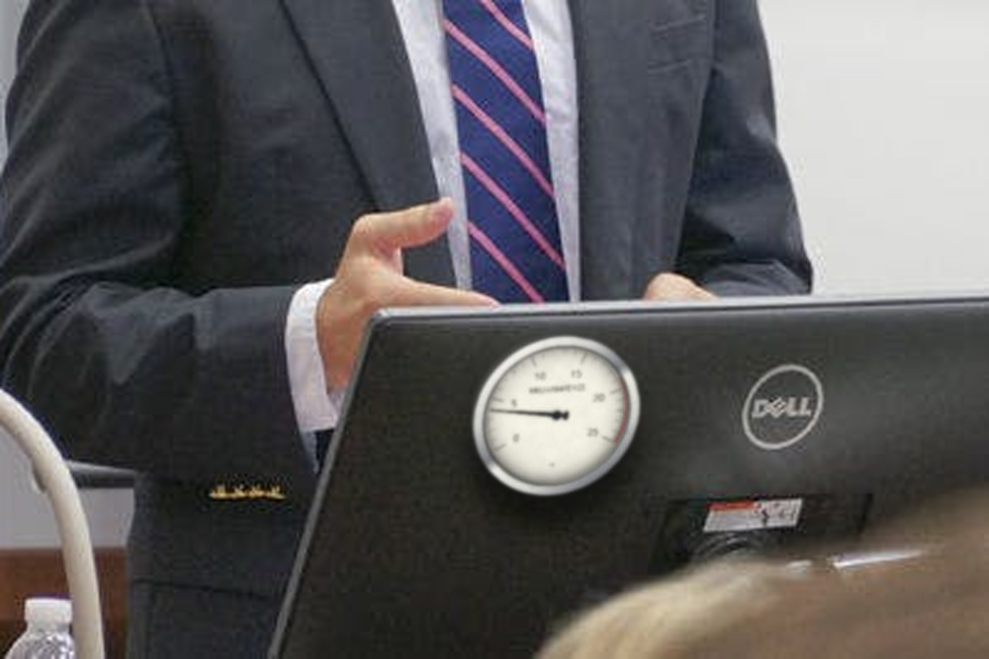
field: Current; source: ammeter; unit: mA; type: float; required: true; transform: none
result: 4 mA
